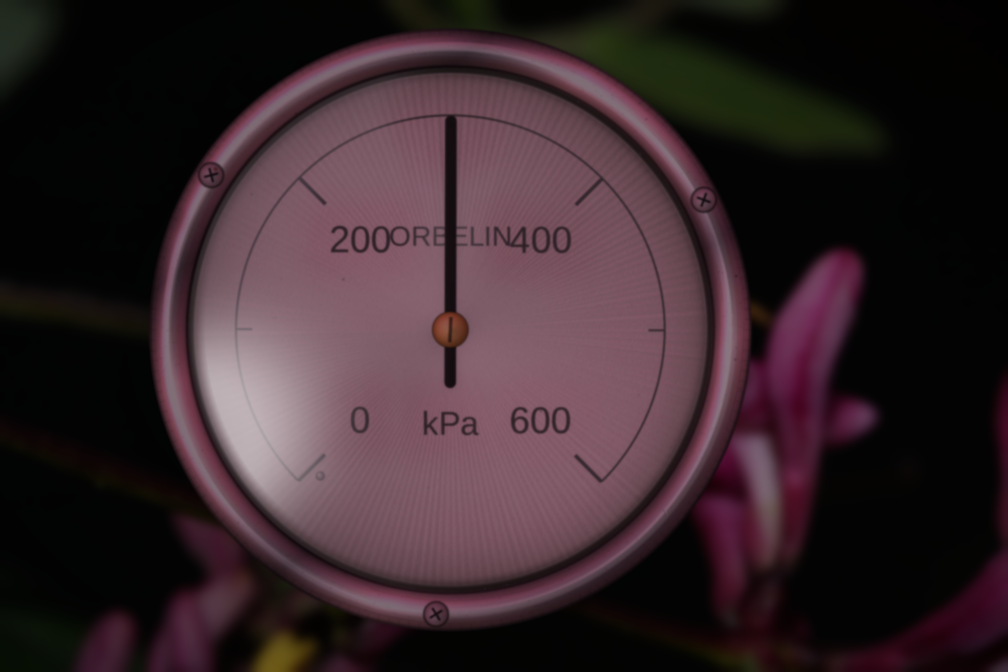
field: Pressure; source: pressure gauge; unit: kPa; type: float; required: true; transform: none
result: 300 kPa
